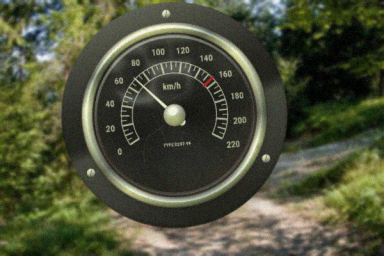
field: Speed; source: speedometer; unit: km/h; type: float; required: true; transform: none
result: 70 km/h
